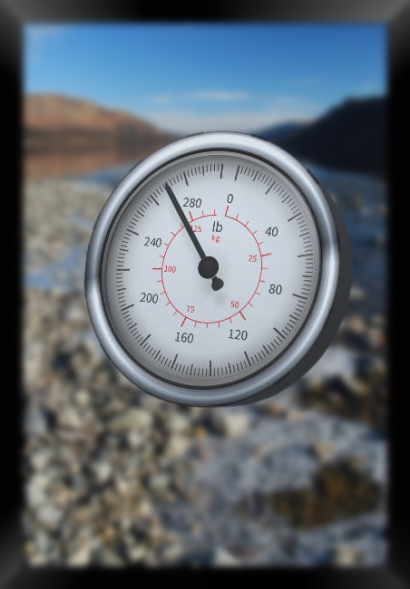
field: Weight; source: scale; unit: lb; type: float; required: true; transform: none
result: 270 lb
